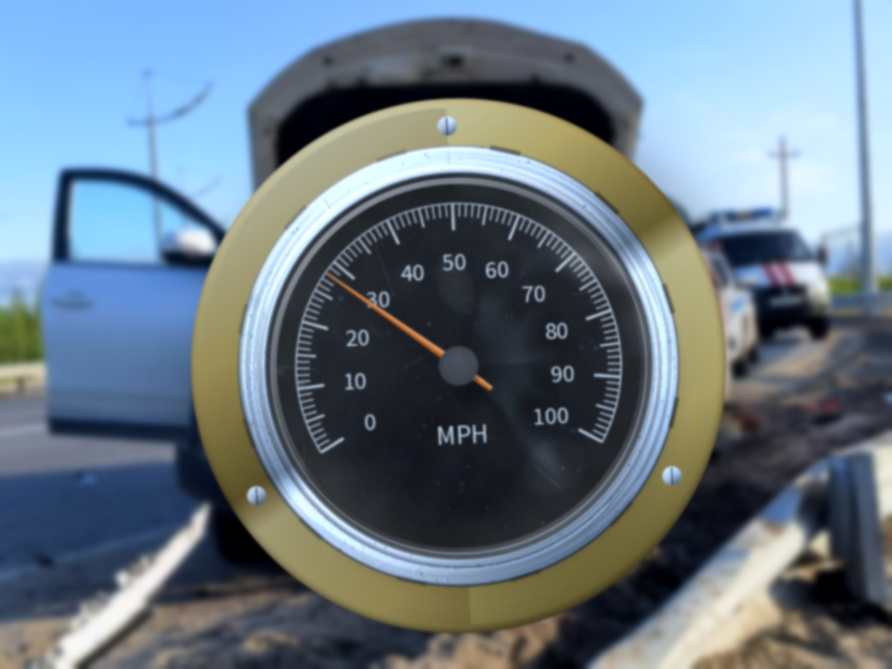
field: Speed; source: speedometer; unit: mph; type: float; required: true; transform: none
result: 28 mph
